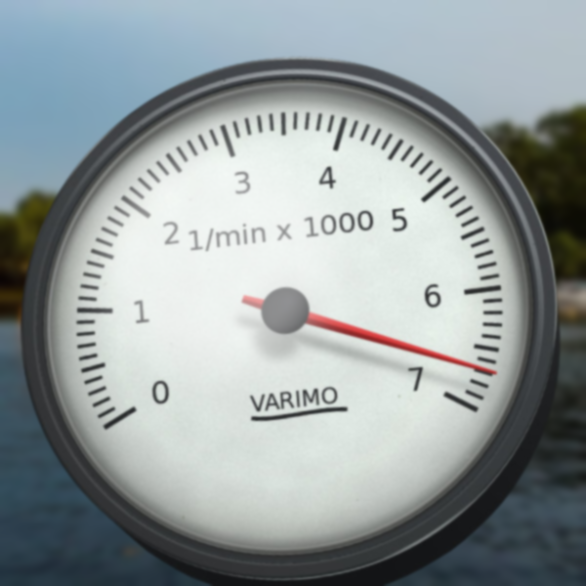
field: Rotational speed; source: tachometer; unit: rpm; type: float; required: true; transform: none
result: 6700 rpm
